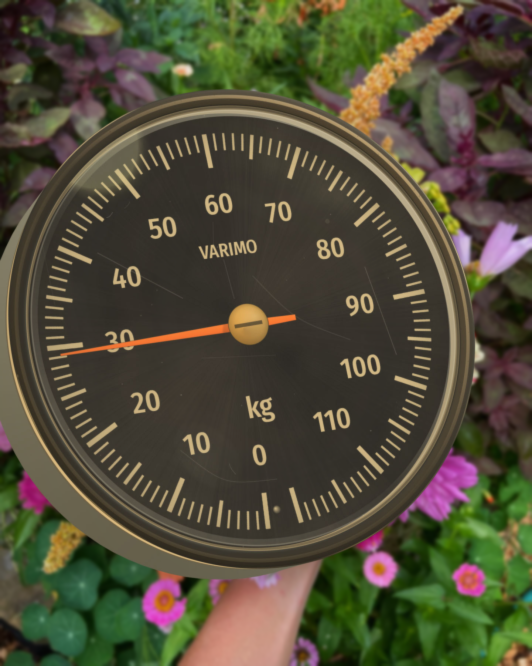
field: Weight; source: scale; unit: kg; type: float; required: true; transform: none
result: 29 kg
